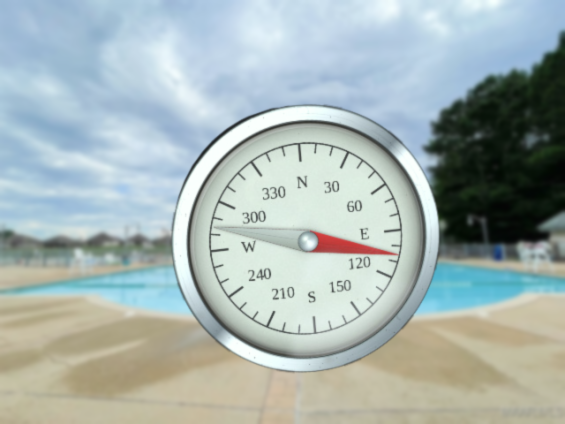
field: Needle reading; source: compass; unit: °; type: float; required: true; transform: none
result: 105 °
